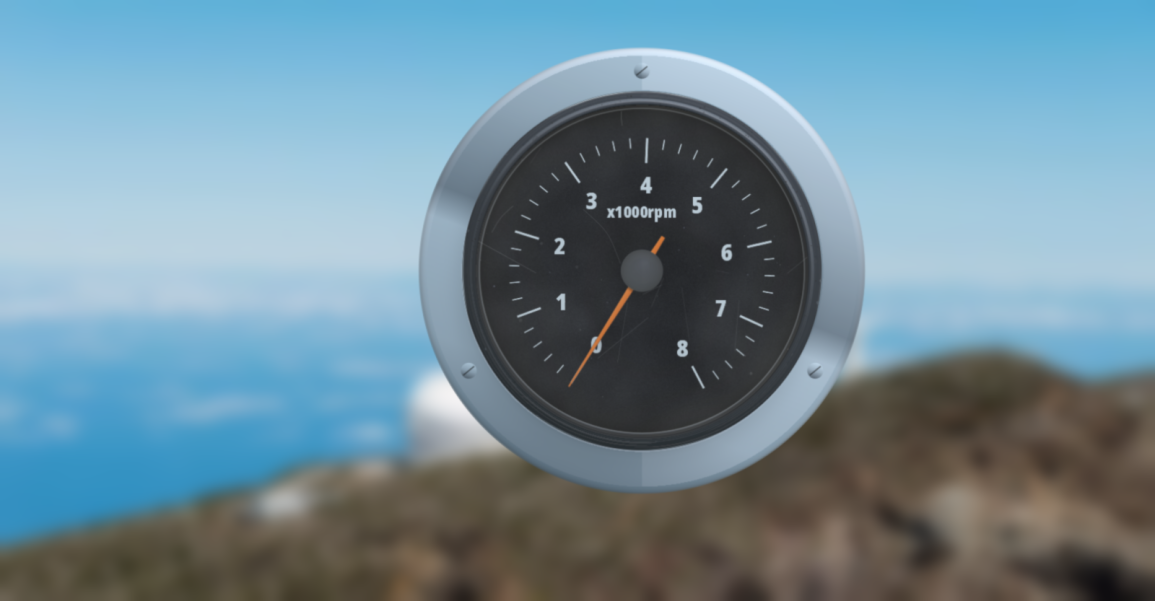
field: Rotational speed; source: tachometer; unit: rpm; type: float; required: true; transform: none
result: 0 rpm
